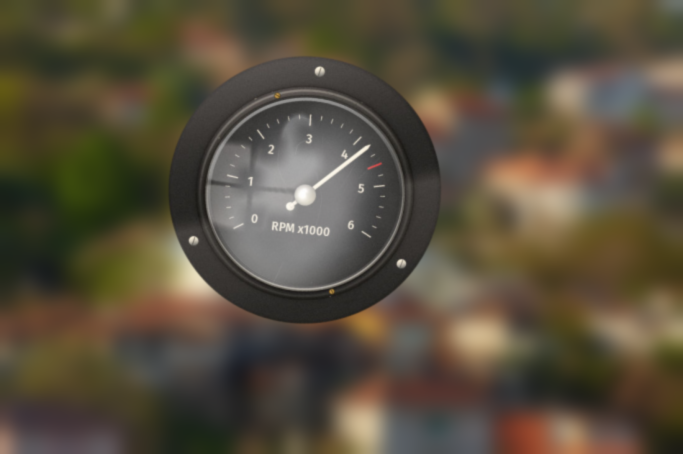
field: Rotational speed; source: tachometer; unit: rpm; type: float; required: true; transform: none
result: 4200 rpm
